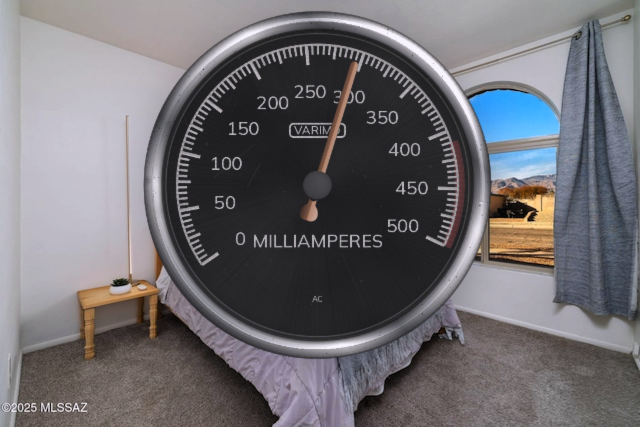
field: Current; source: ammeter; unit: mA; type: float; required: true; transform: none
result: 295 mA
